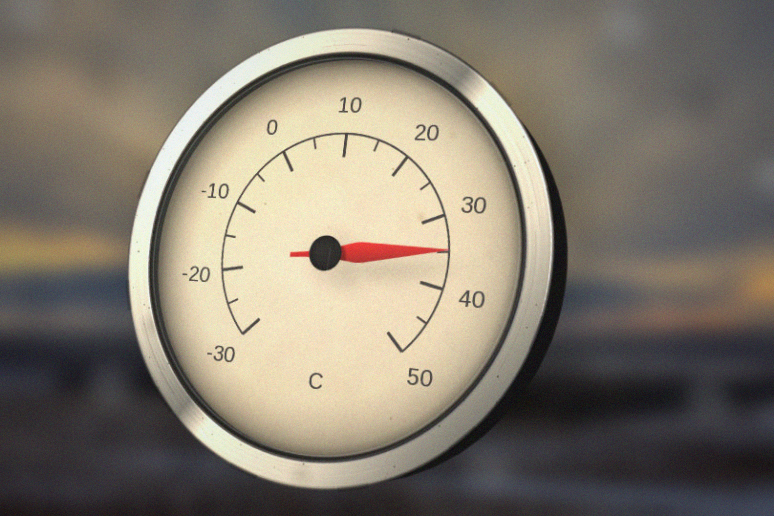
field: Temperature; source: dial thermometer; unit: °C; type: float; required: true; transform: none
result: 35 °C
